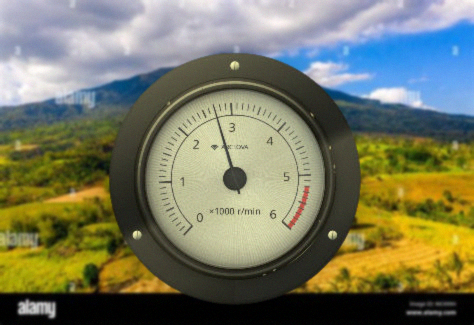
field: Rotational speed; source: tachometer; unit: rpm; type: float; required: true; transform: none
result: 2700 rpm
